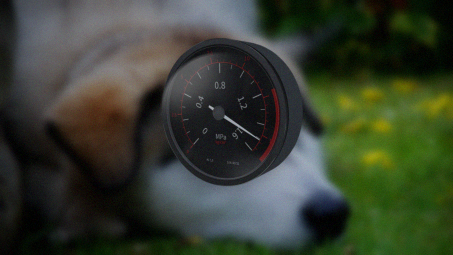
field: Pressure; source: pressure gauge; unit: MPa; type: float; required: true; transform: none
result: 1.5 MPa
